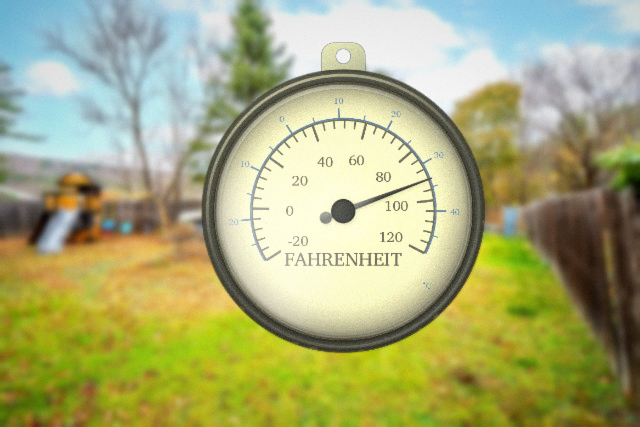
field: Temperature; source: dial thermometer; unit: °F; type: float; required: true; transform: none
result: 92 °F
